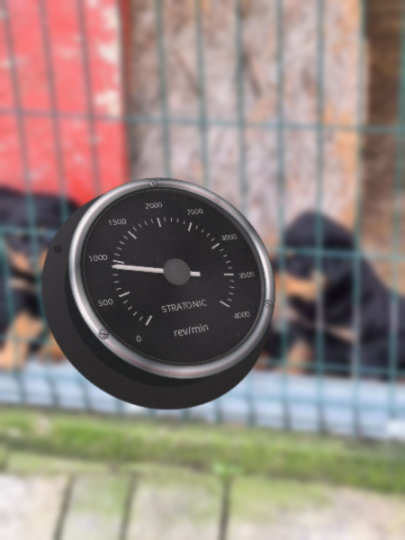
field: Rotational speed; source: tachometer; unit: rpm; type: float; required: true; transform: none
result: 900 rpm
